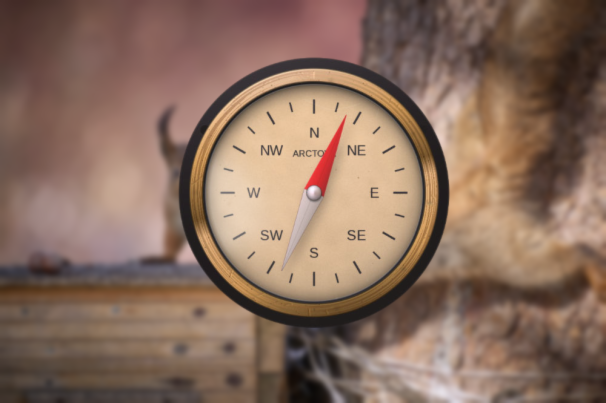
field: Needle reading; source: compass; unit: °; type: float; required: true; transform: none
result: 22.5 °
